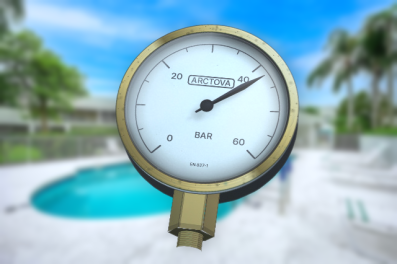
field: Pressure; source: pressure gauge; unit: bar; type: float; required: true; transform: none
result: 42.5 bar
